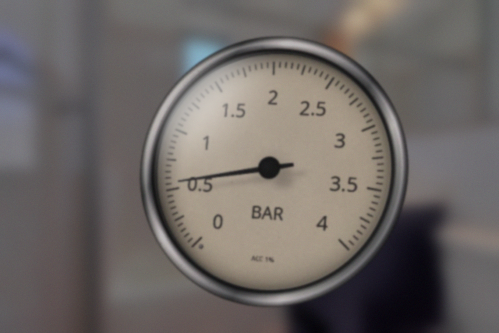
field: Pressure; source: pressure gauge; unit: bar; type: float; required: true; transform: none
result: 0.55 bar
